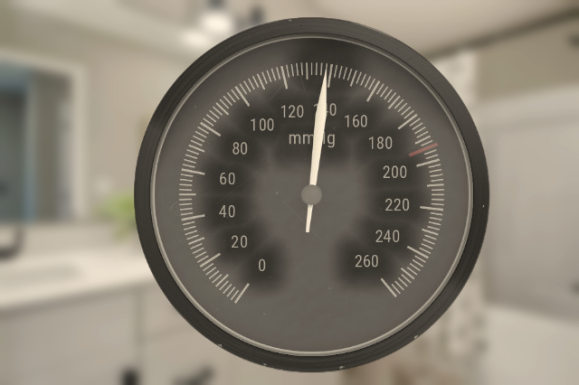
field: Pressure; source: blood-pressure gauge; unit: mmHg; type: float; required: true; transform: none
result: 138 mmHg
